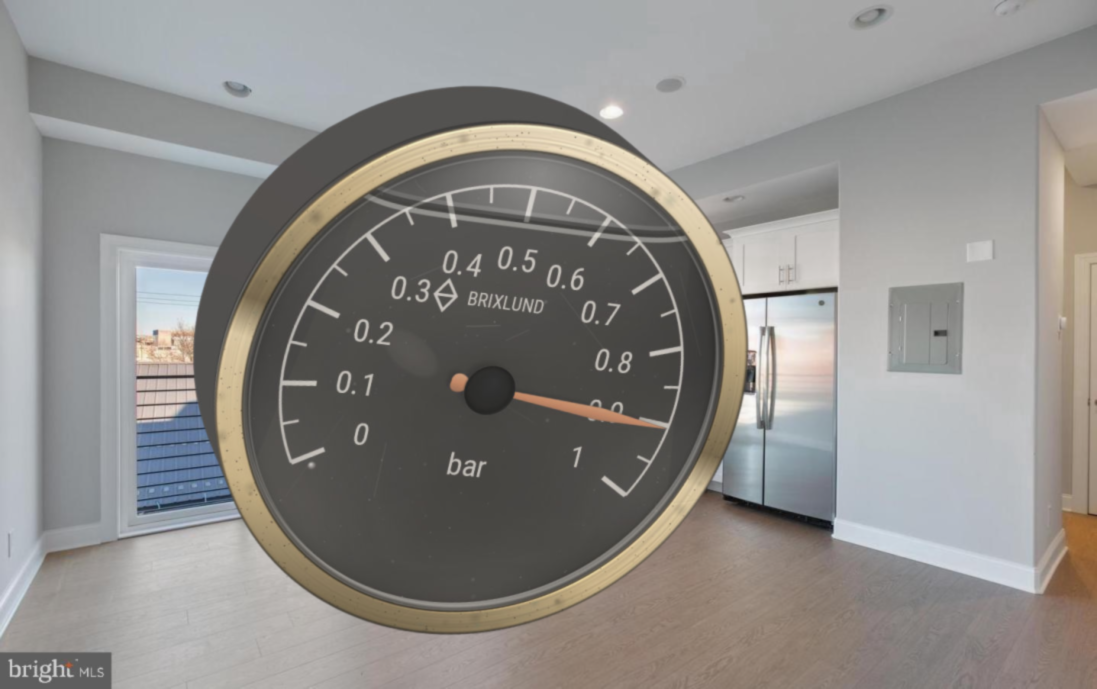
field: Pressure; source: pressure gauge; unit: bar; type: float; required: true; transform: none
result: 0.9 bar
